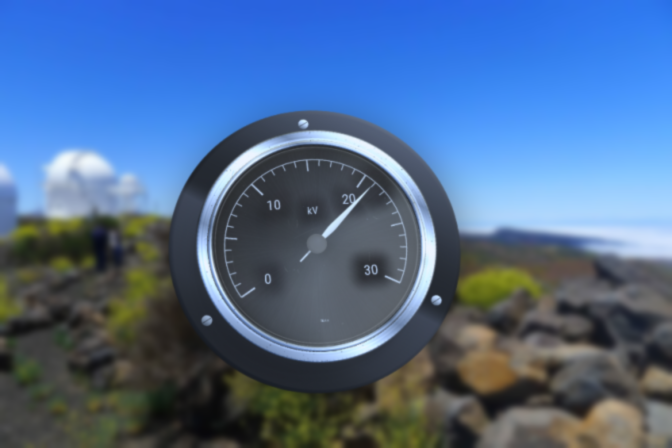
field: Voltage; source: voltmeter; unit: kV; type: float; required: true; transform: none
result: 21 kV
